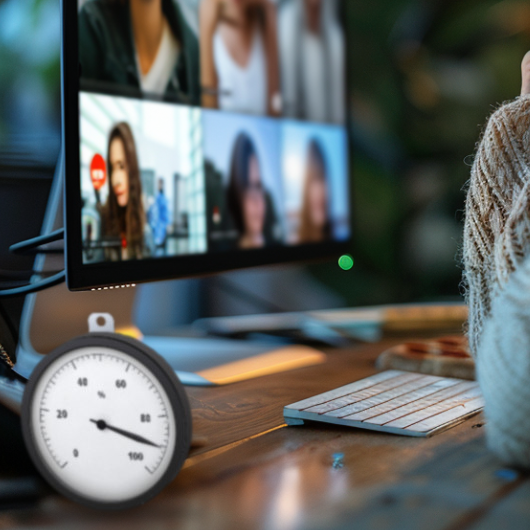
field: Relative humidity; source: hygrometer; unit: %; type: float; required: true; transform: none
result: 90 %
